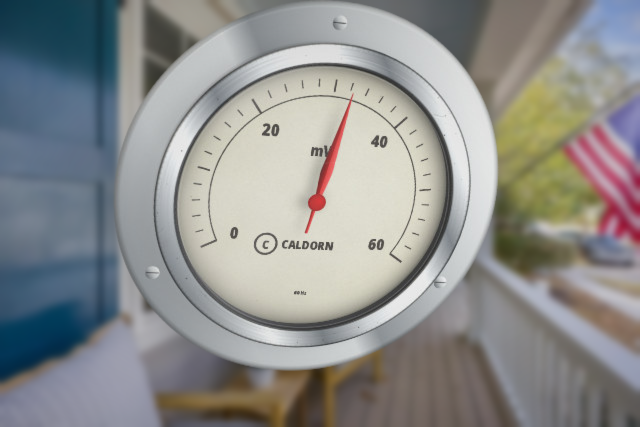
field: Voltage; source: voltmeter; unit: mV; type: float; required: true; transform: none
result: 32 mV
